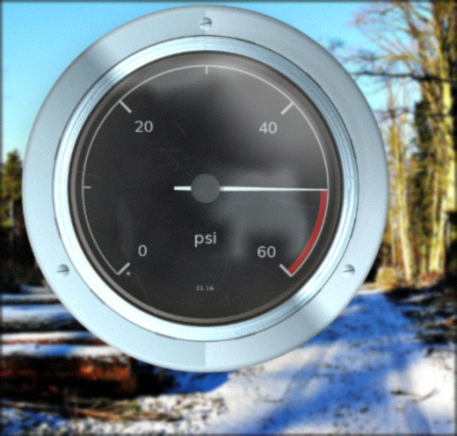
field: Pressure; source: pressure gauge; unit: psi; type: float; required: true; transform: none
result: 50 psi
